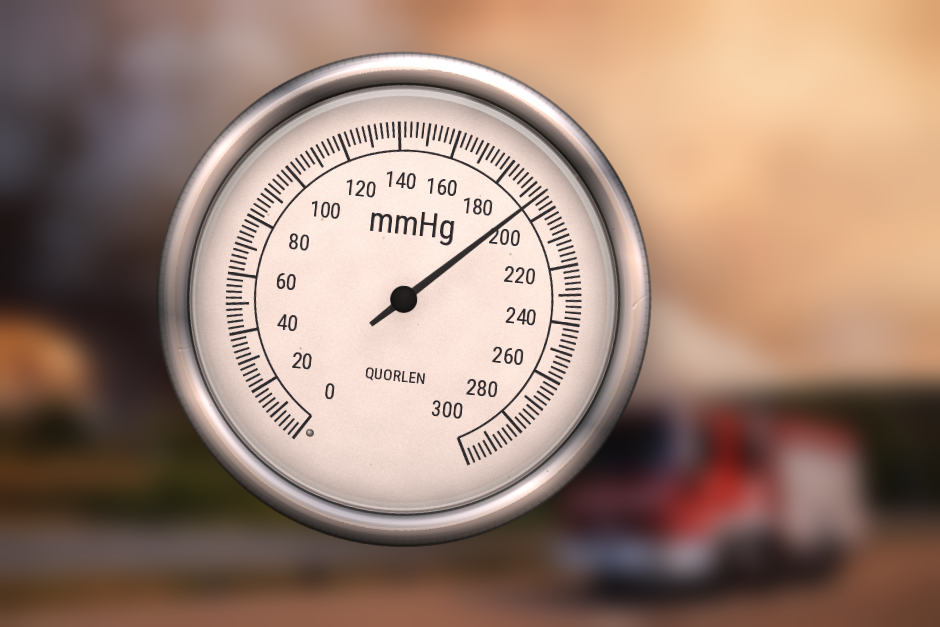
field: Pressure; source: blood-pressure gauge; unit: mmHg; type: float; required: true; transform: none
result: 194 mmHg
